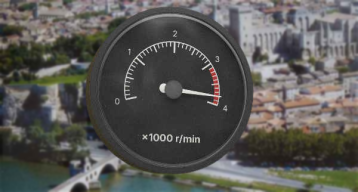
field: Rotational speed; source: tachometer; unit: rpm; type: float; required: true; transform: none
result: 3800 rpm
